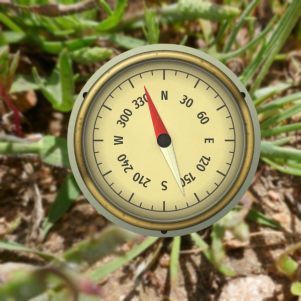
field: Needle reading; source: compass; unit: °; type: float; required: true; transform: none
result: 340 °
